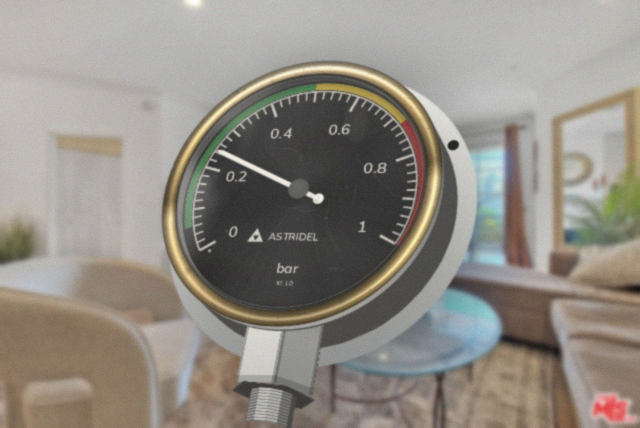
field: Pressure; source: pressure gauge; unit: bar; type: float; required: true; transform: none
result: 0.24 bar
